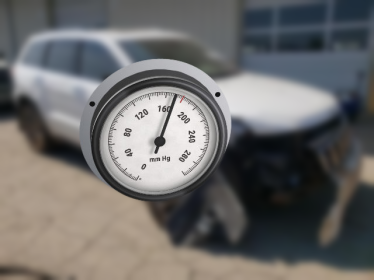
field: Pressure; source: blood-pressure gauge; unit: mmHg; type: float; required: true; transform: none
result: 170 mmHg
